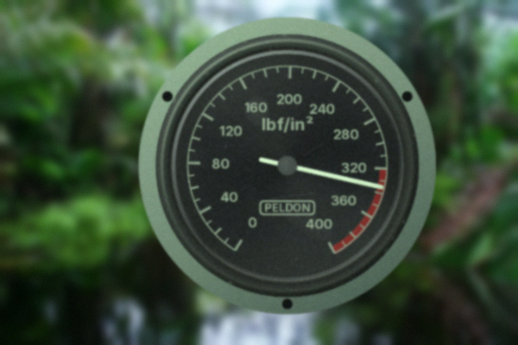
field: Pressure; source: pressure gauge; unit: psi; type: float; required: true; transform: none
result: 335 psi
